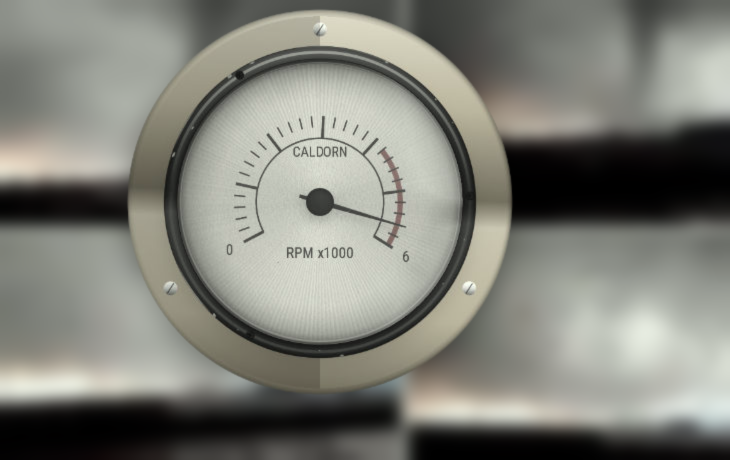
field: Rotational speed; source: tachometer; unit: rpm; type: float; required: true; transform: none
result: 5600 rpm
